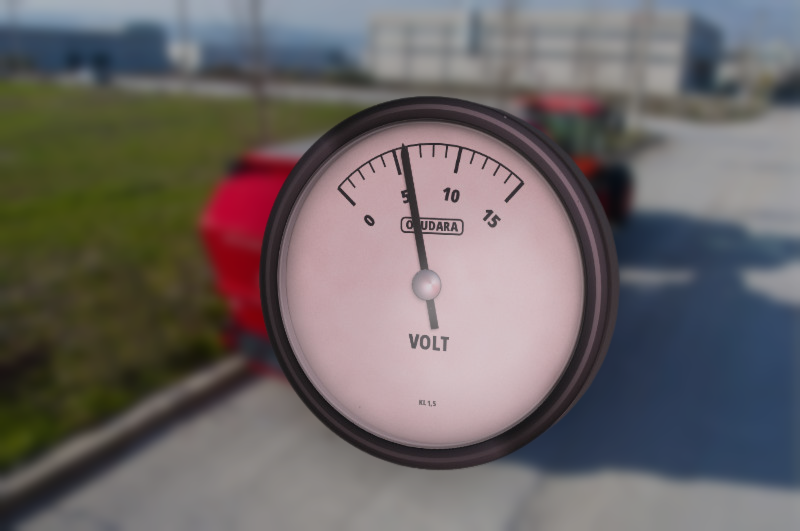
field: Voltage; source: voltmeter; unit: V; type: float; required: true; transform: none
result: 6 V
